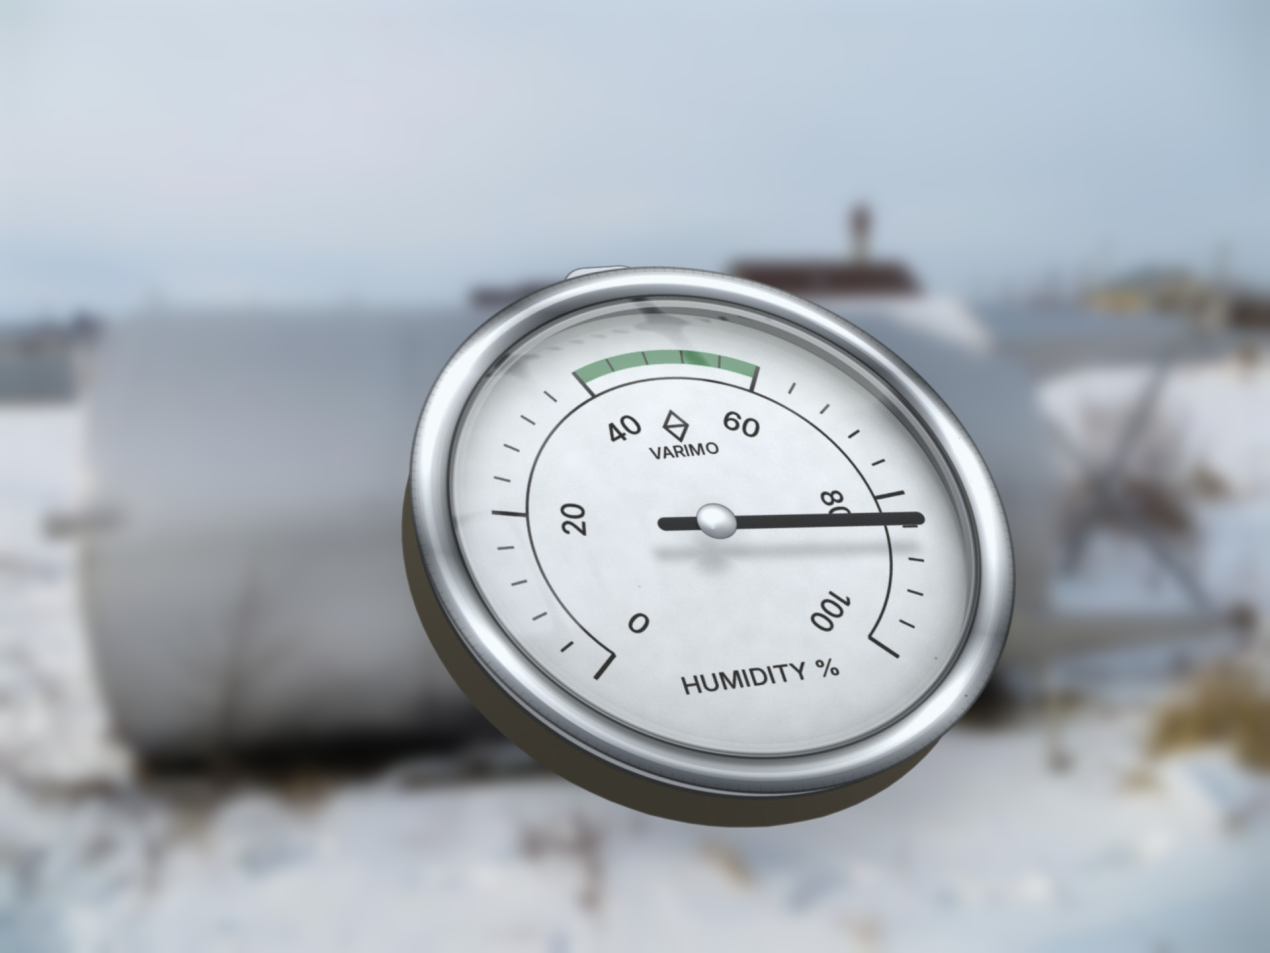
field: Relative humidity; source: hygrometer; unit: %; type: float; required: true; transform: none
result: 84 %
